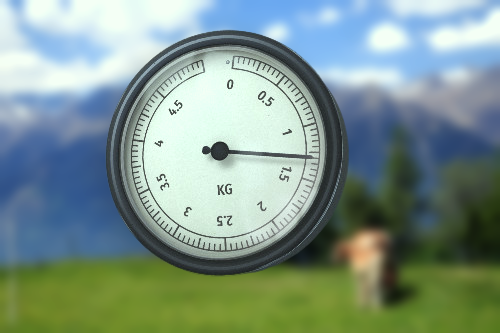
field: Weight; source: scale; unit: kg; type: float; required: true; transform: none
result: 1.3 kg
